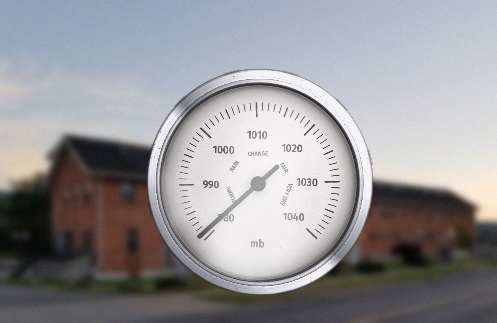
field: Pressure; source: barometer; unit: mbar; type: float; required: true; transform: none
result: 981 mbar
